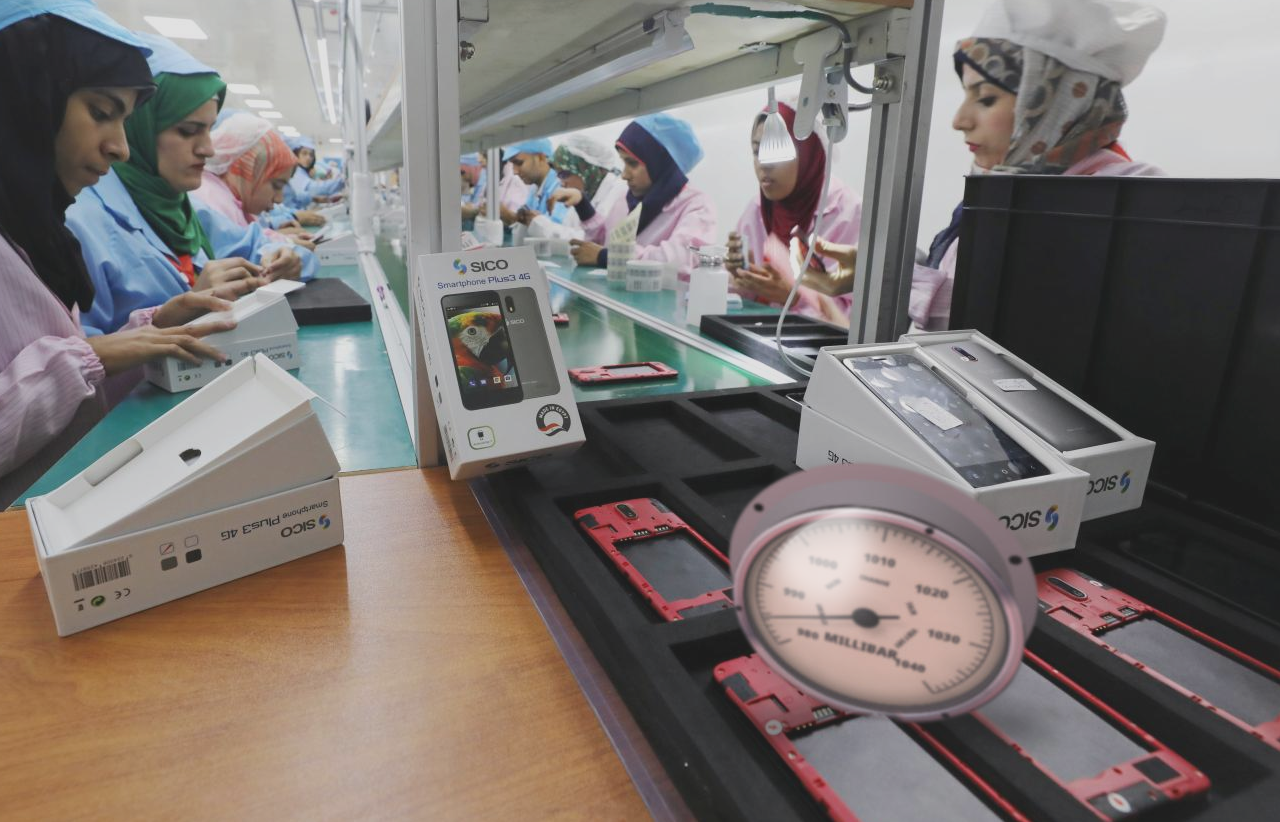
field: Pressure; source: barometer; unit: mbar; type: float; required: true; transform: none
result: 985 mbar
